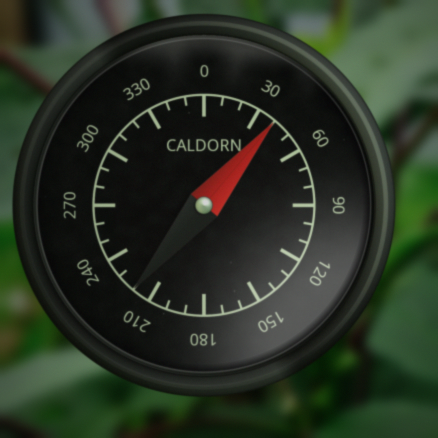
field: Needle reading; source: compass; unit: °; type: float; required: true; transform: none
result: 40 °
